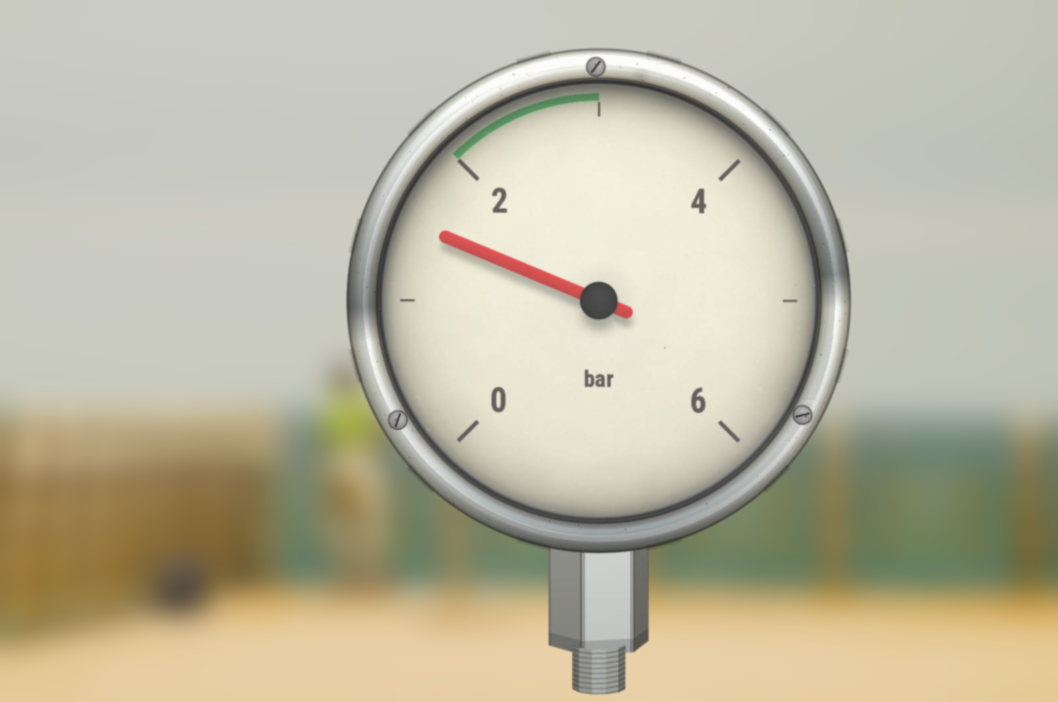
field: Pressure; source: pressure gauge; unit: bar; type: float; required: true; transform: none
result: 1.5 bar
